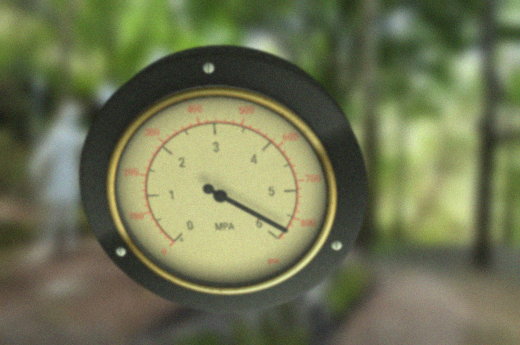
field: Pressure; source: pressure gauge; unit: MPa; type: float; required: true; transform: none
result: 5.75 MPa
